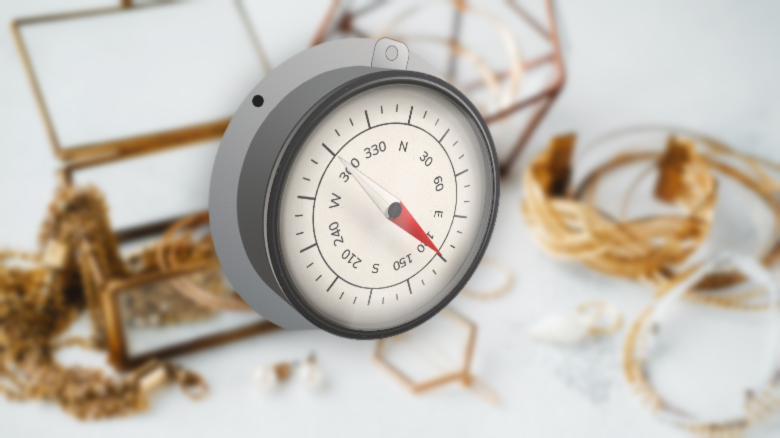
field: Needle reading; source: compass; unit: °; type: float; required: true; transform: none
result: 120 °
